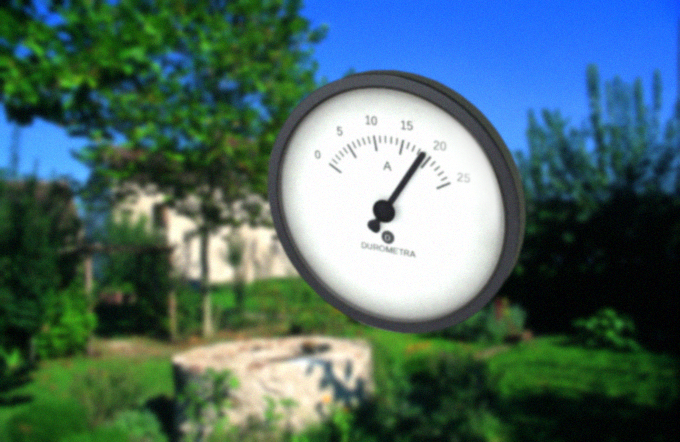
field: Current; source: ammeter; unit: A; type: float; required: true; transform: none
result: 19 A
